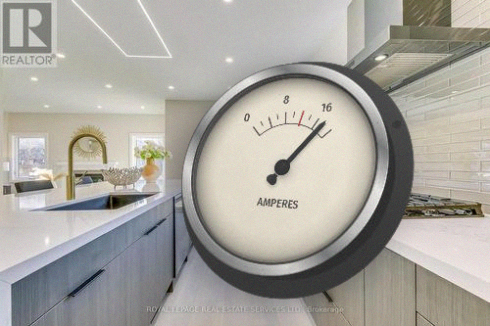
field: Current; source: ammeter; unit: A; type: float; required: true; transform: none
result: 18 A
